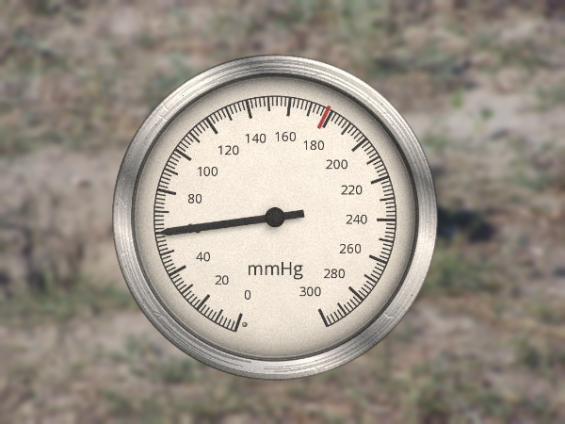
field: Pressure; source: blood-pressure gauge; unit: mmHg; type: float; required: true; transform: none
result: 60 mmHg
